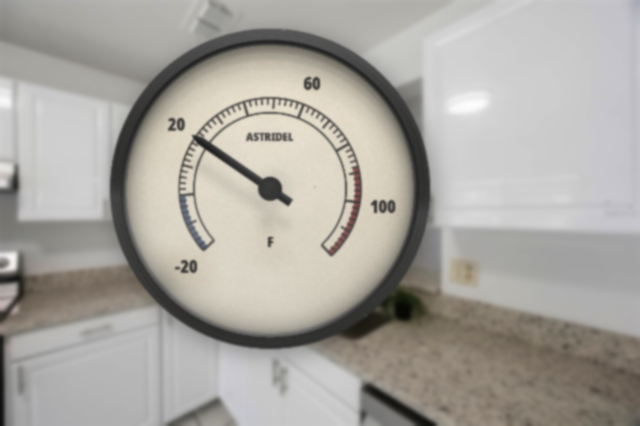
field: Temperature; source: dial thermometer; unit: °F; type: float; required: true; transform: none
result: 20 °F
